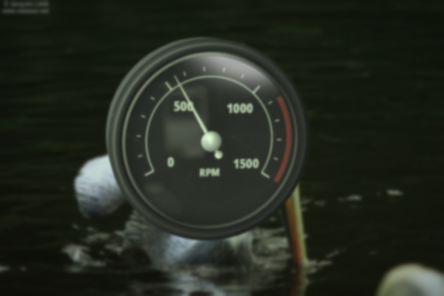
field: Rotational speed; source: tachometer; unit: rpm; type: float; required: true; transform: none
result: 550 rpm
